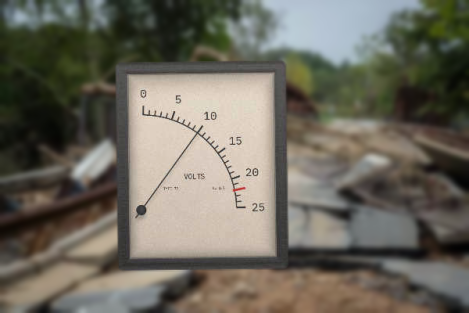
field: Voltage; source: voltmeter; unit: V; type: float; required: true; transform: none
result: 10 V
